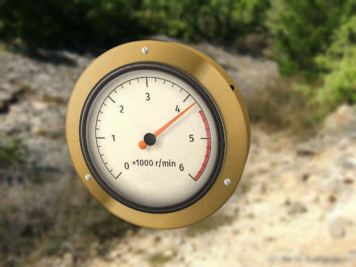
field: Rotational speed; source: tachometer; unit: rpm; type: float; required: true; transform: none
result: 4200 rpm
